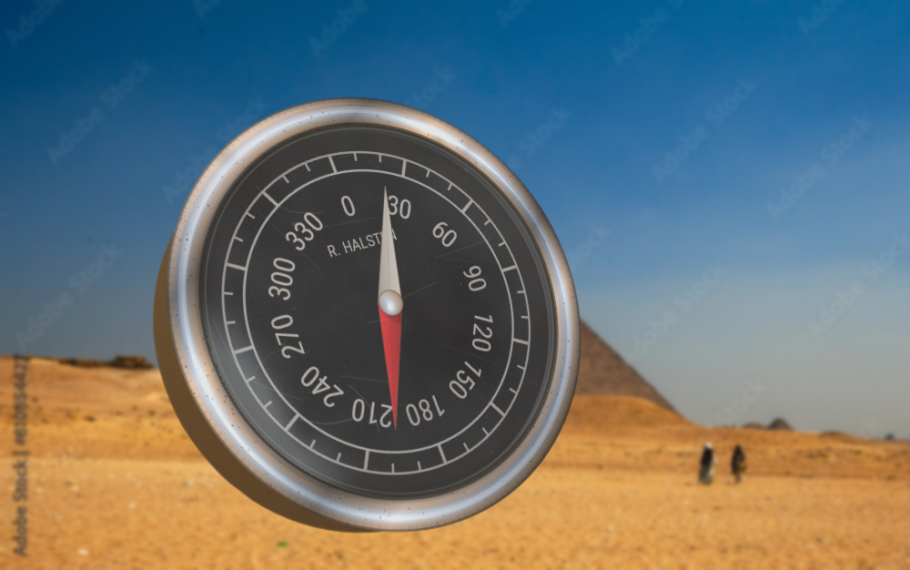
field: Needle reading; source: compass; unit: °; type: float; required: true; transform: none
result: 200 °
